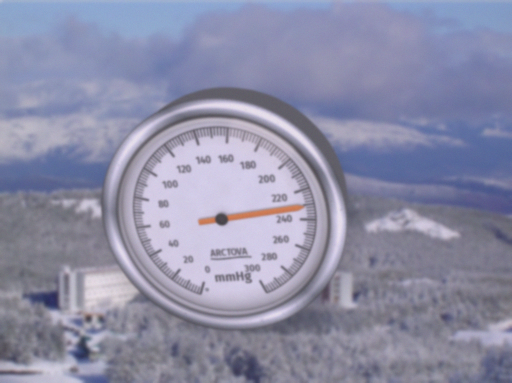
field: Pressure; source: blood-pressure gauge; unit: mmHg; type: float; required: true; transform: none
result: 230 mmHg
